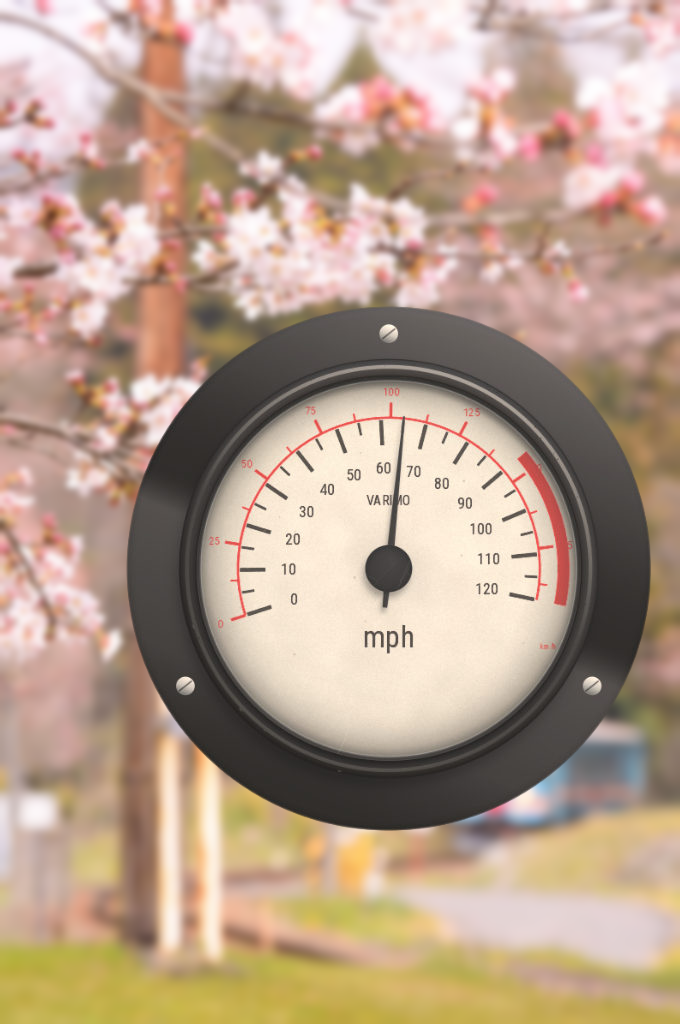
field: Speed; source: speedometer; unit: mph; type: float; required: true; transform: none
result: 65 mph
